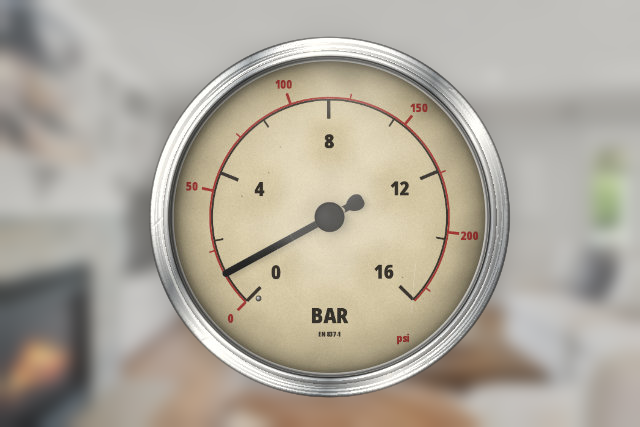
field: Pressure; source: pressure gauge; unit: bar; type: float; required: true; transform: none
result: 1 bar
